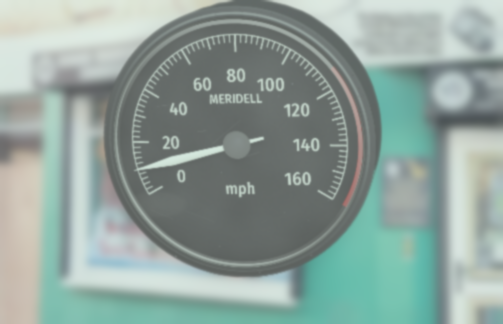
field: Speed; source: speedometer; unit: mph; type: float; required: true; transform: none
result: 10 mph
